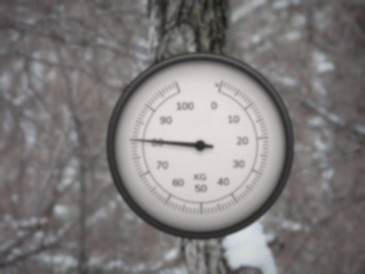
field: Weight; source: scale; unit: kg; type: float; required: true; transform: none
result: 80 kg
